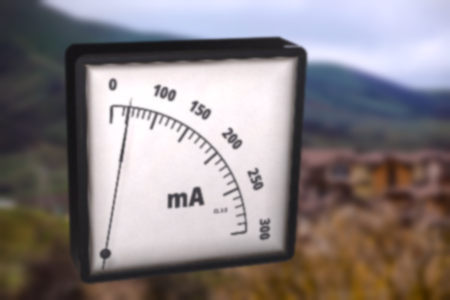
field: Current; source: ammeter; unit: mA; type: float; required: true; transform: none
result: 50 mA
